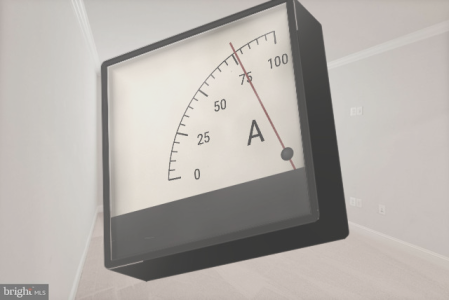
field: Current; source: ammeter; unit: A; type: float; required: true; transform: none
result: 77.5 A
